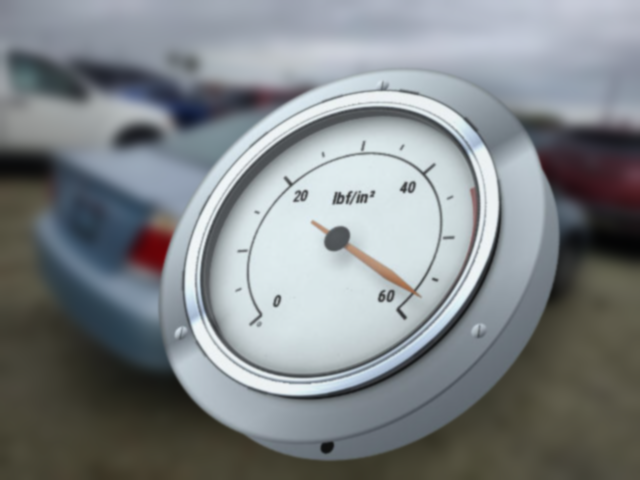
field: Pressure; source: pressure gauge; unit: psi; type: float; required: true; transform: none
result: 57.5 psi
